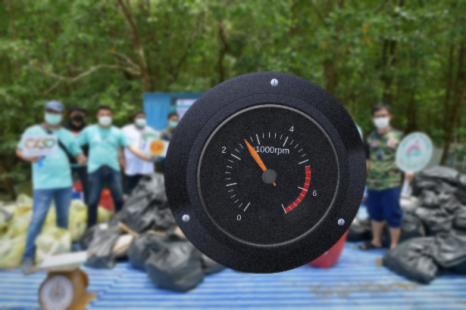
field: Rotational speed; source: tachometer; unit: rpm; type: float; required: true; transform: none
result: 2600 rpm
